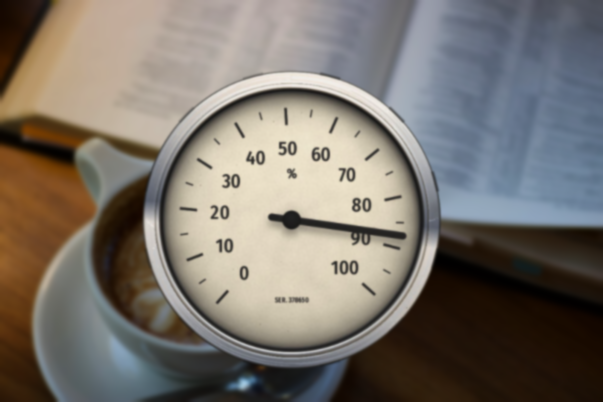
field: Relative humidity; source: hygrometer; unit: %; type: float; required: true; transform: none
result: 87.5 %
